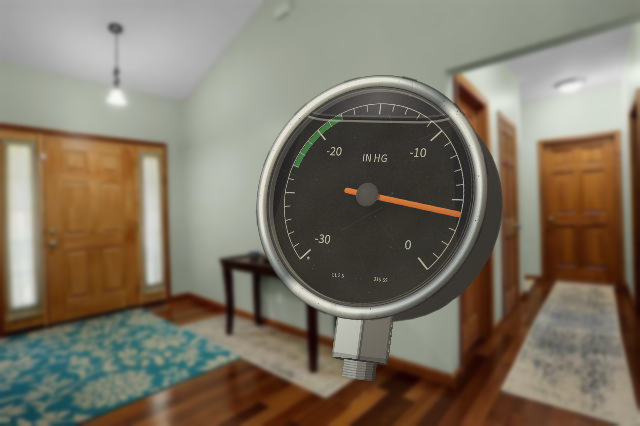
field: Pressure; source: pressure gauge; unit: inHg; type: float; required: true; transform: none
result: -4 inHg
